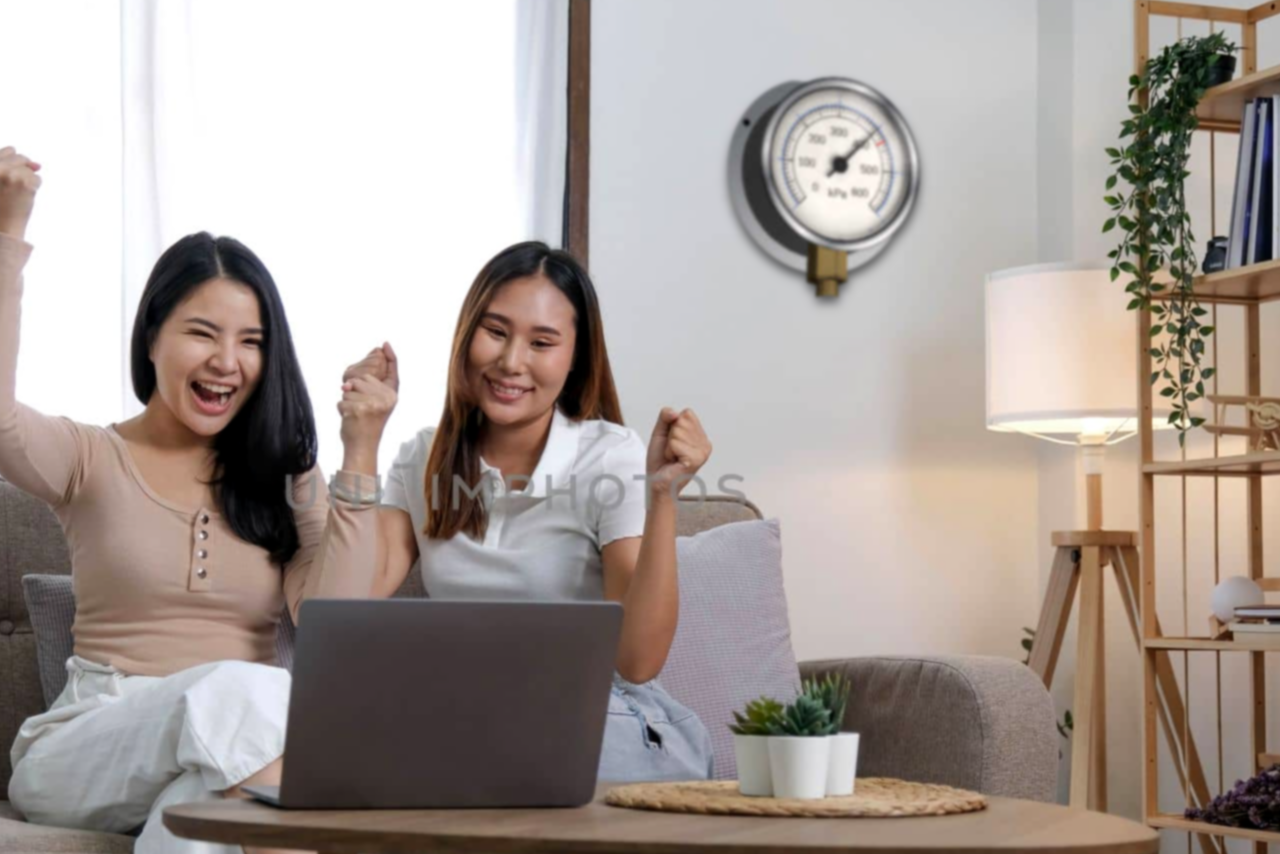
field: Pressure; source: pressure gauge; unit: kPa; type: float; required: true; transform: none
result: 400 kPa
